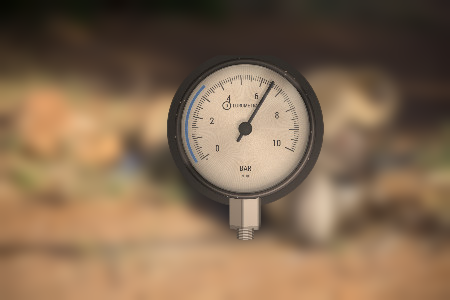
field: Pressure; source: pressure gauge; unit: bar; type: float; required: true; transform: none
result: 6.5 bar
